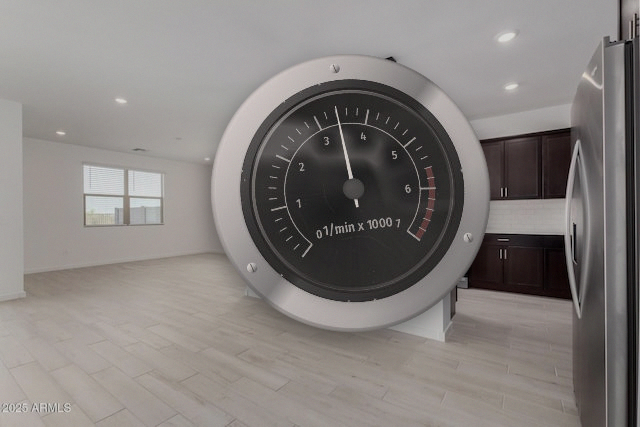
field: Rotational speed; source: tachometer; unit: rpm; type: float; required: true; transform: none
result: 3400 rpm
